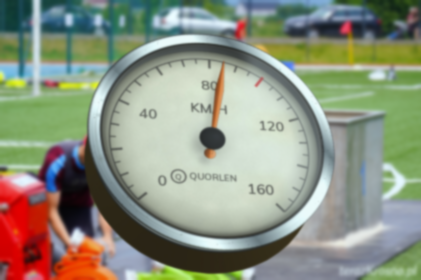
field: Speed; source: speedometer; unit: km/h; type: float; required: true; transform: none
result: 85 km/h
